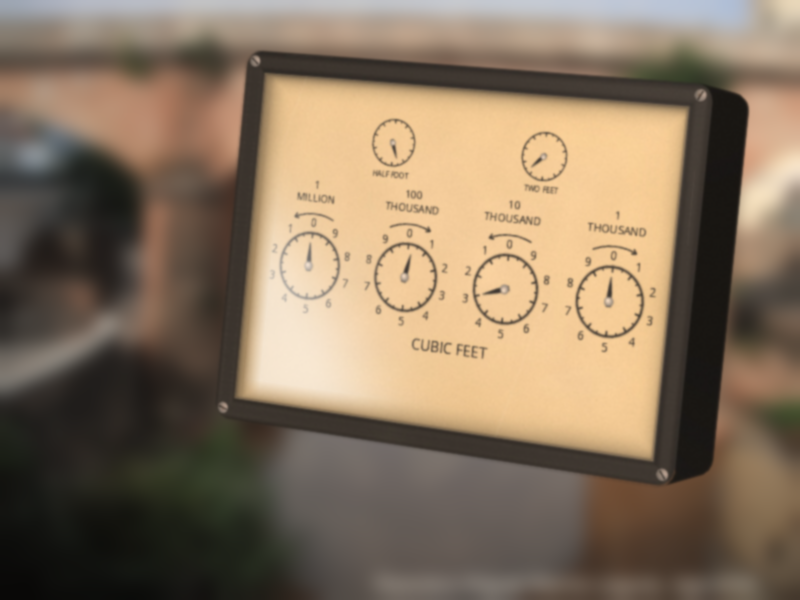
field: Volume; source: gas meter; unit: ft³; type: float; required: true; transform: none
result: 3000 ft³
